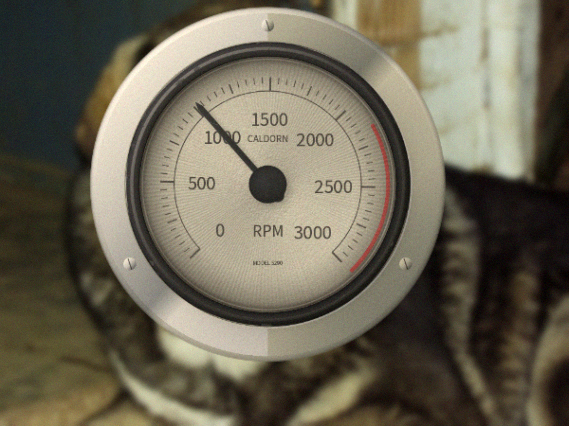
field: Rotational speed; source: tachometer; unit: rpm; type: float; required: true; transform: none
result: 1025 rpm
